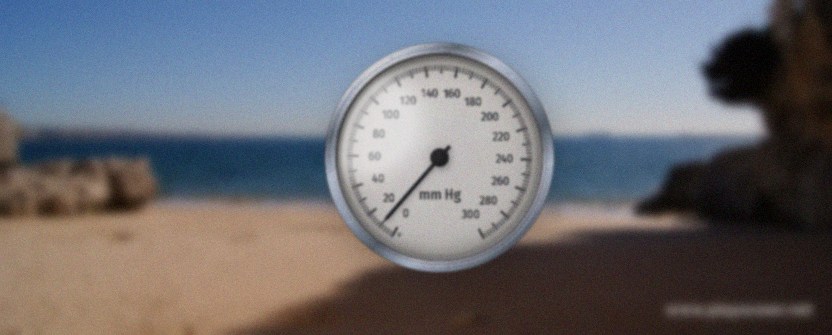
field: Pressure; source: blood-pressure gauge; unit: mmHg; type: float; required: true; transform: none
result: 10 mmHg
